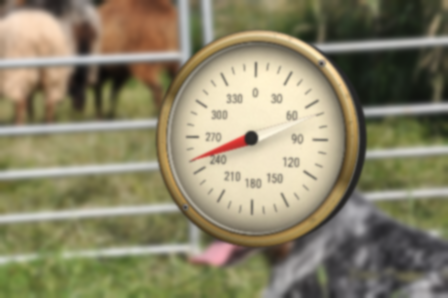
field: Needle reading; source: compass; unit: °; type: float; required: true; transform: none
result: 250 °
